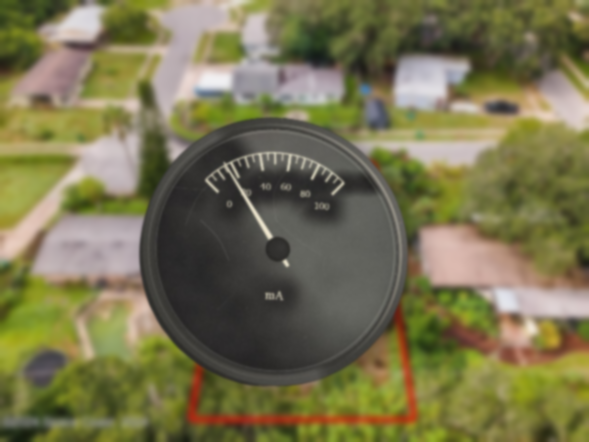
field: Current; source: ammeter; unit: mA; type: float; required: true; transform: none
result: 15 mA
